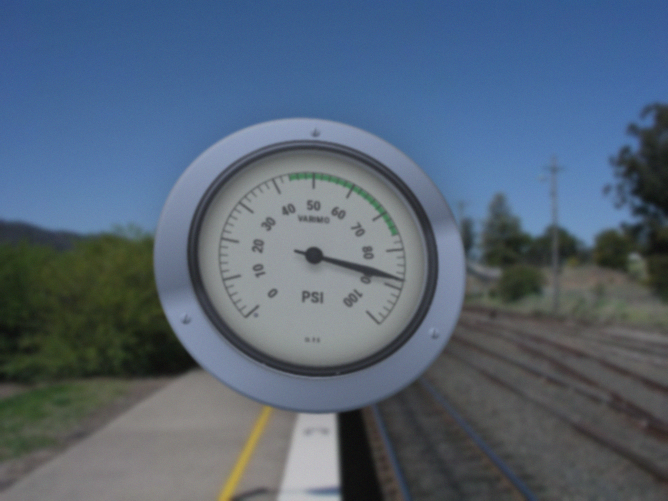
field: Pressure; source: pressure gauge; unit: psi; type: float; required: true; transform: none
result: 88 psi
